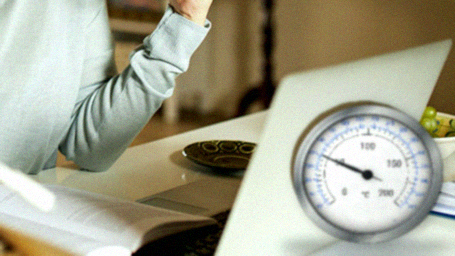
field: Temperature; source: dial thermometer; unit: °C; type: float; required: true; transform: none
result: 50 °C
